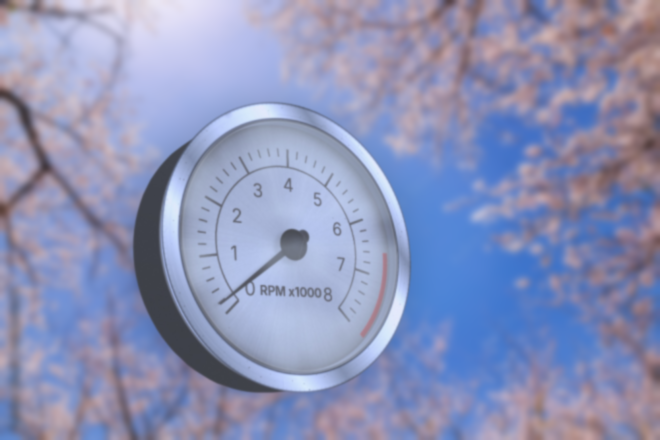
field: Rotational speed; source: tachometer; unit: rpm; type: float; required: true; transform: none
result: 200 rpm
